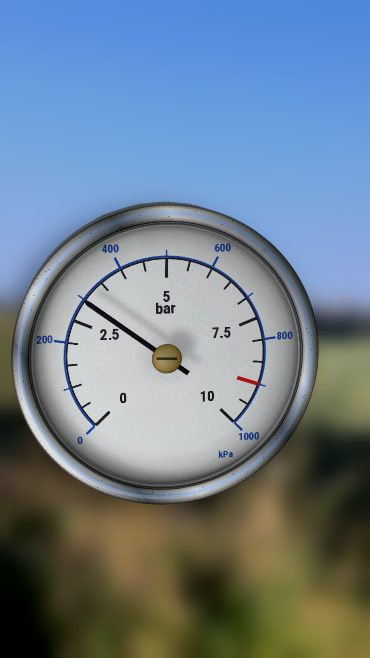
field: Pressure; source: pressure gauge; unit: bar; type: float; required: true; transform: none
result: 3 bar
